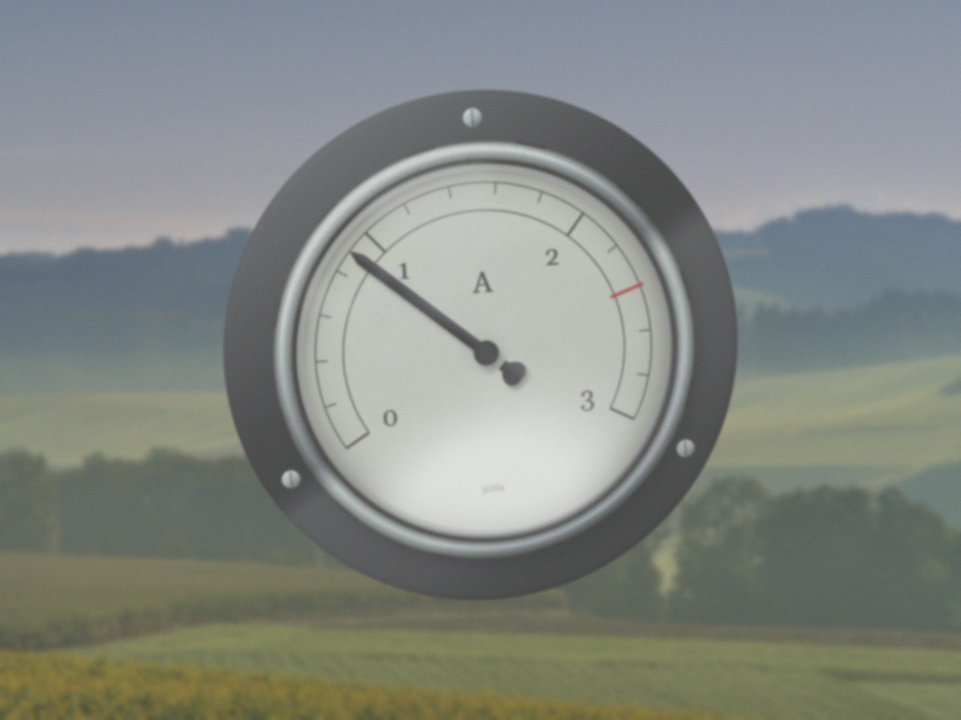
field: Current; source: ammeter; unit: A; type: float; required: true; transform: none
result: 0.9 A
